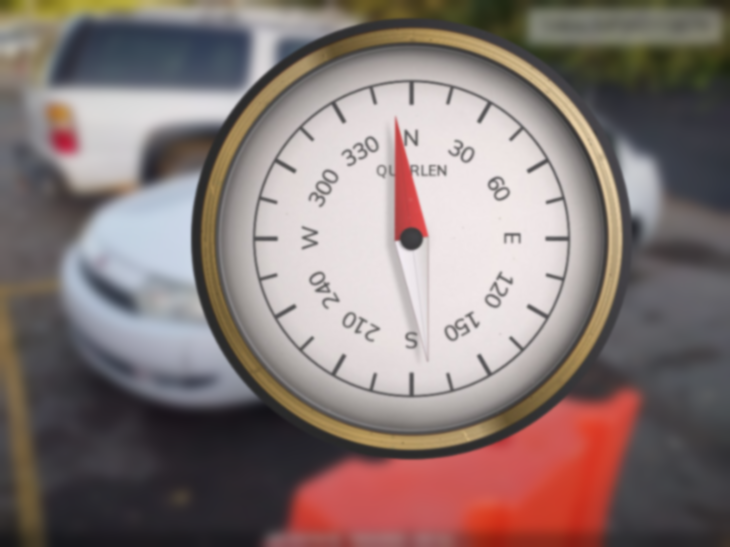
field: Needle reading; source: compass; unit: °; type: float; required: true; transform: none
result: 352.5 °
